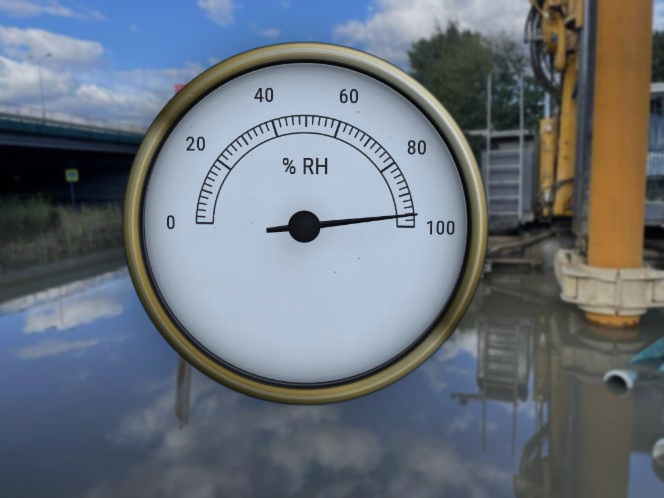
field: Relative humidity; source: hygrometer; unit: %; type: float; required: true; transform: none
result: 96 %
